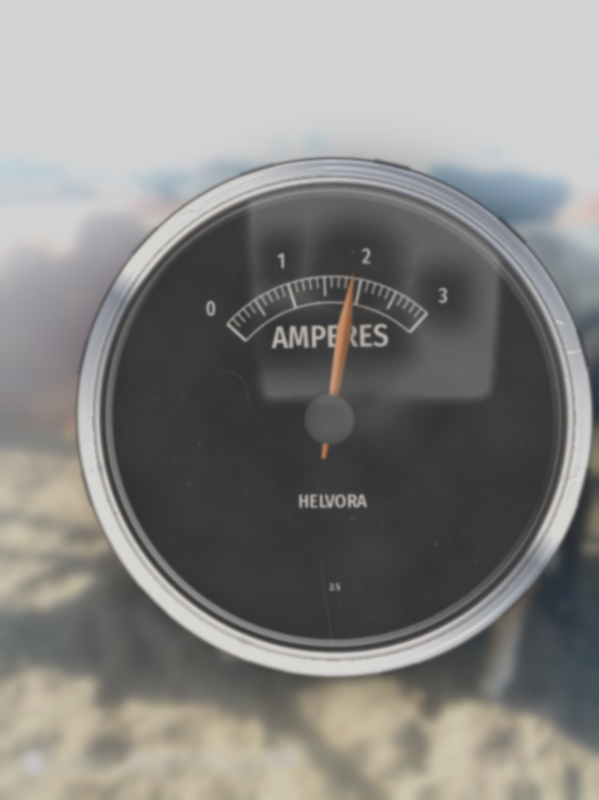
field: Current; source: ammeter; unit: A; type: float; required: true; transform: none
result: 1.9 A
